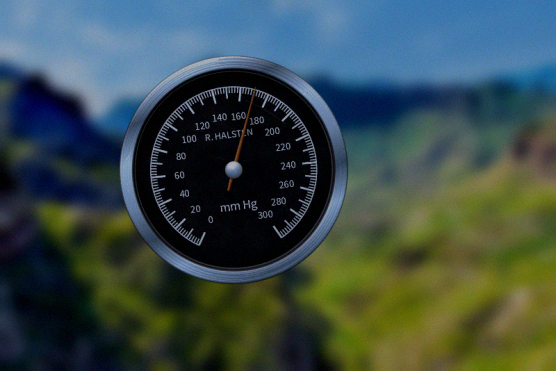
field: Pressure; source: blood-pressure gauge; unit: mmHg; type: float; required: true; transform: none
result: 170 mmHg
